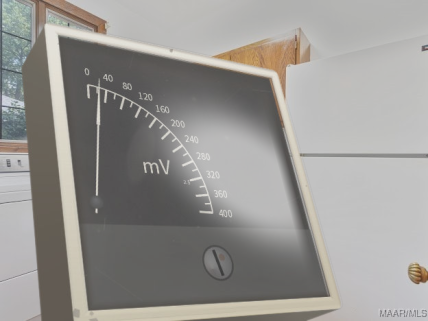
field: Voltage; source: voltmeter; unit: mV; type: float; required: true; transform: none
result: 20 mV
